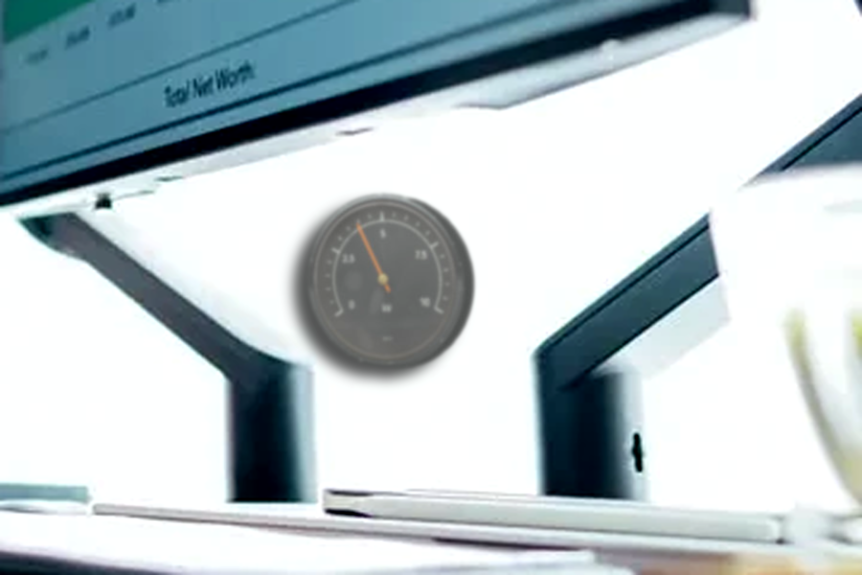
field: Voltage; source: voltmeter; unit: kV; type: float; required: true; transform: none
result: 4 kV
